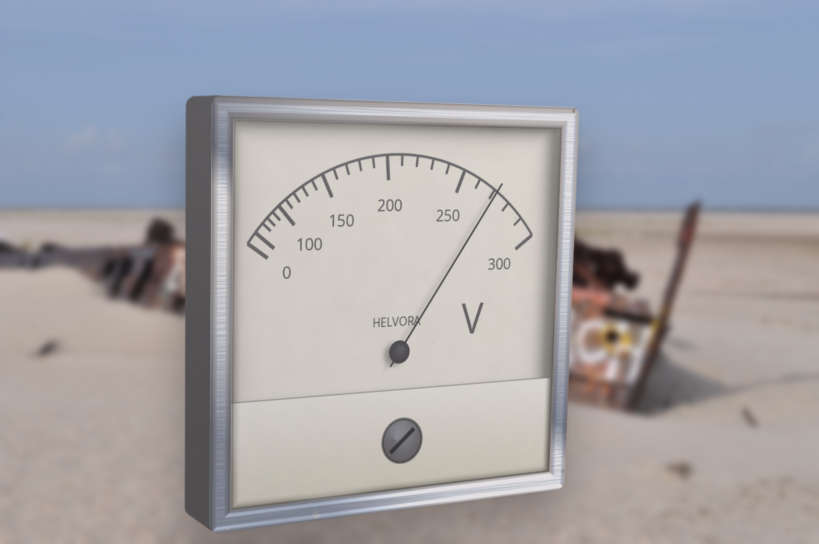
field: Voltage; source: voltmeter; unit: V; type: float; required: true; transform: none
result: 270 V
